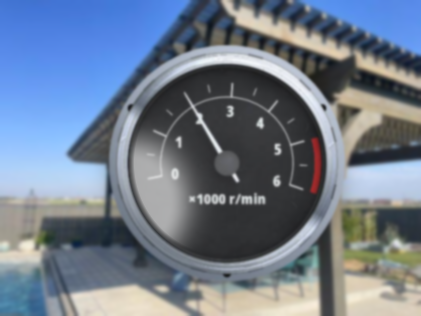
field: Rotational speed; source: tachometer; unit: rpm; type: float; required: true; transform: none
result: 2000 rpm
